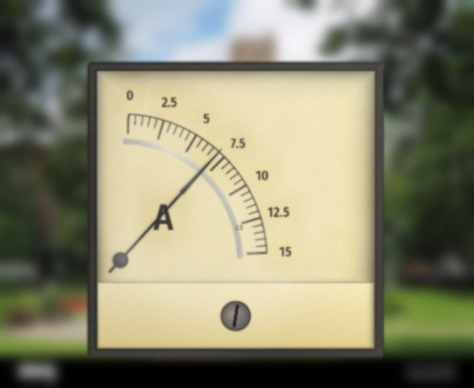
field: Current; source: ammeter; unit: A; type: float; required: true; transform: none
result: 7 A
